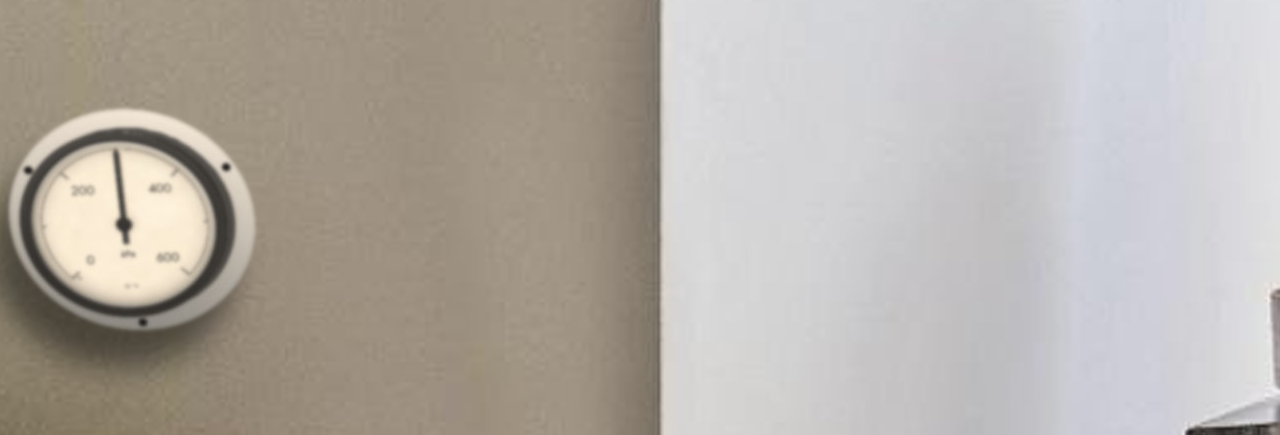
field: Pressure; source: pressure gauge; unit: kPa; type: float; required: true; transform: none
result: 300 kPa
